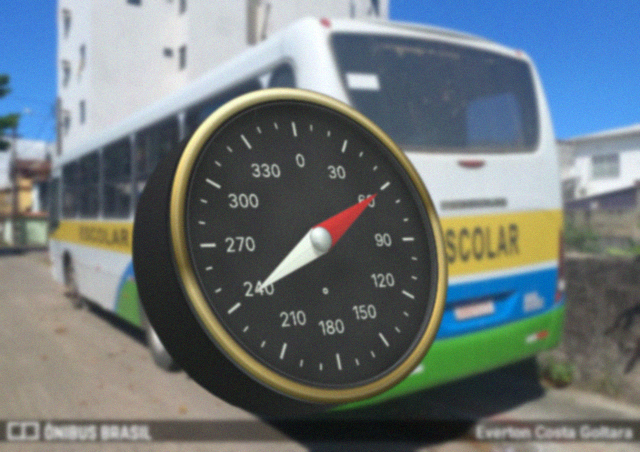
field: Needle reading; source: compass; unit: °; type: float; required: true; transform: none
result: 60 °
